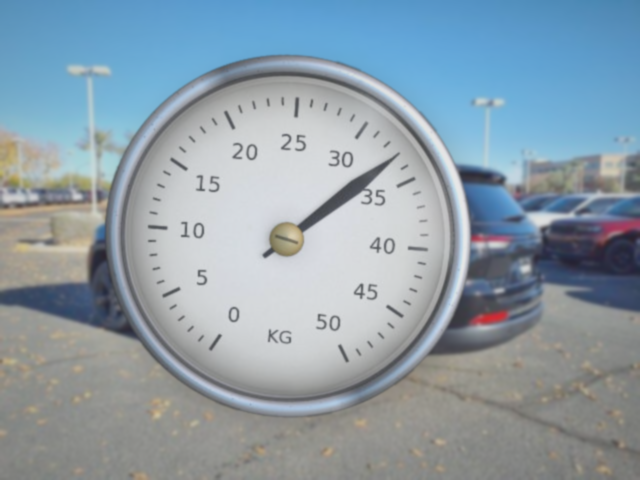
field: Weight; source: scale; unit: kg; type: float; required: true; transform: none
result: 33 kg
